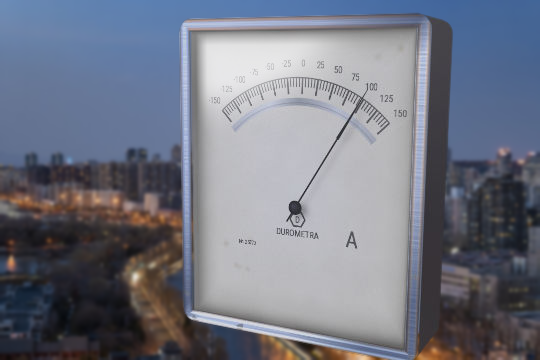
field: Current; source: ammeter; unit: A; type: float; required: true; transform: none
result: 100 A
